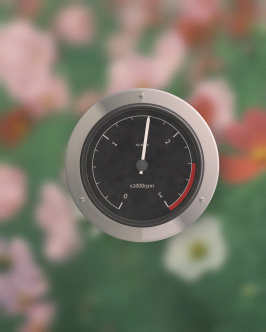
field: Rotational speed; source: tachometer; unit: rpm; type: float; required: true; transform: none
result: 1600 rpm
